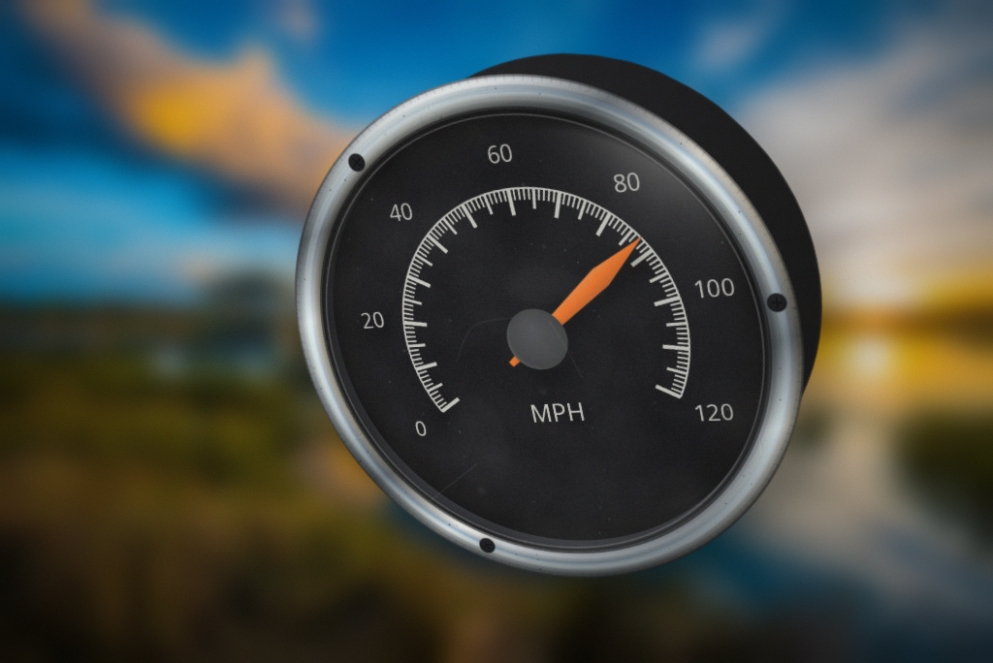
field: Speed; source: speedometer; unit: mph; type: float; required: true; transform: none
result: 87 mph
